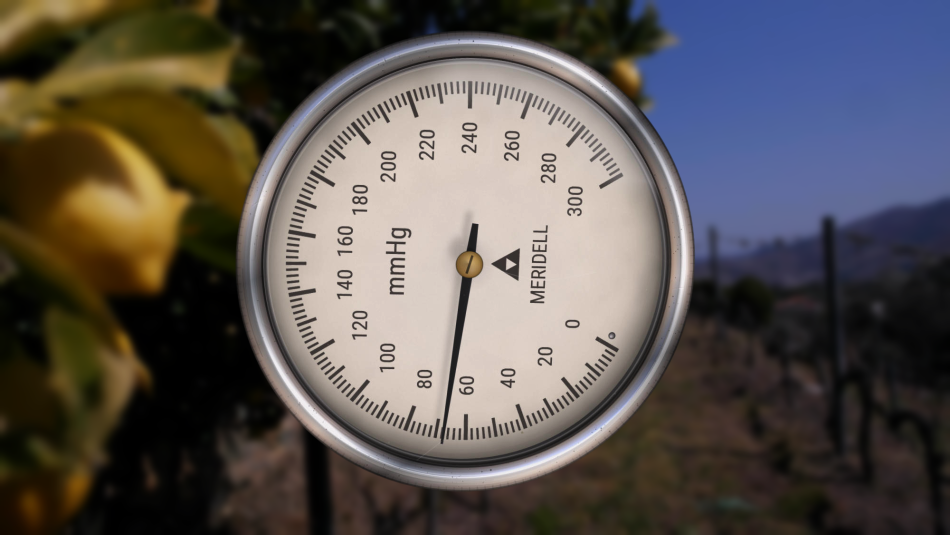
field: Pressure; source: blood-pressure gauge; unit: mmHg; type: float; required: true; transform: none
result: 68 mmHg
